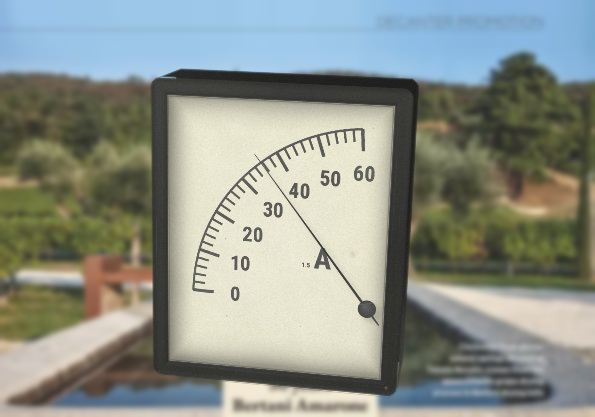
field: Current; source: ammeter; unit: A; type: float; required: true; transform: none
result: 36 A
